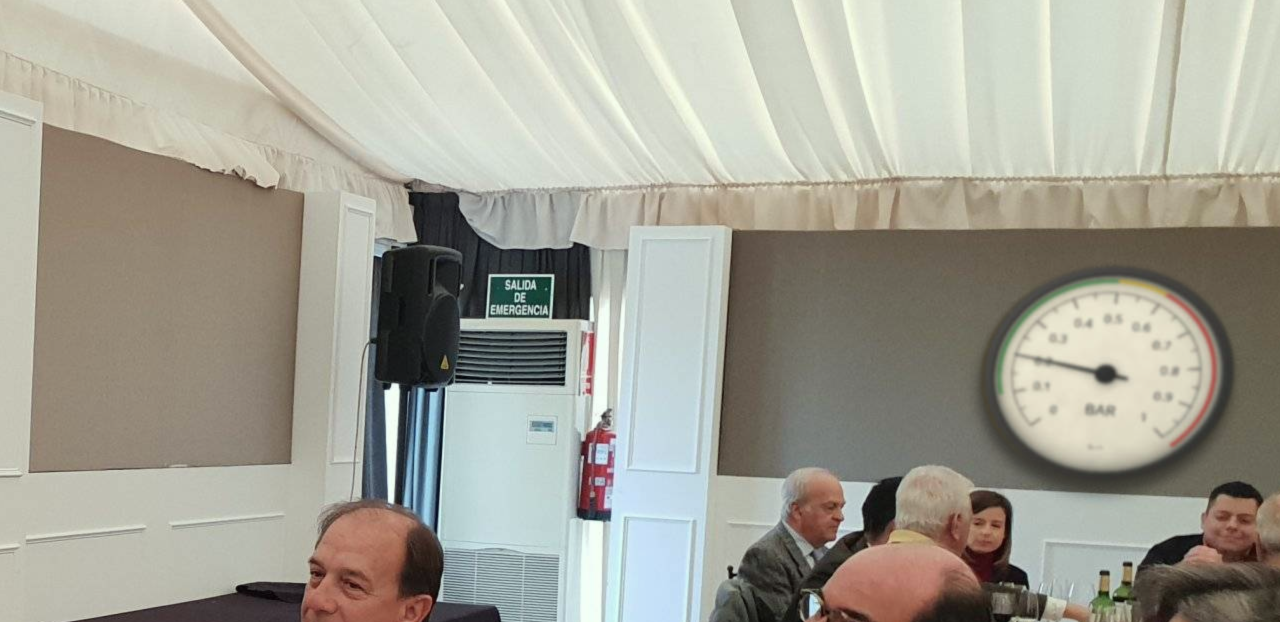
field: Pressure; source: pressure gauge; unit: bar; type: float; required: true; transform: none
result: 0.2 bar
